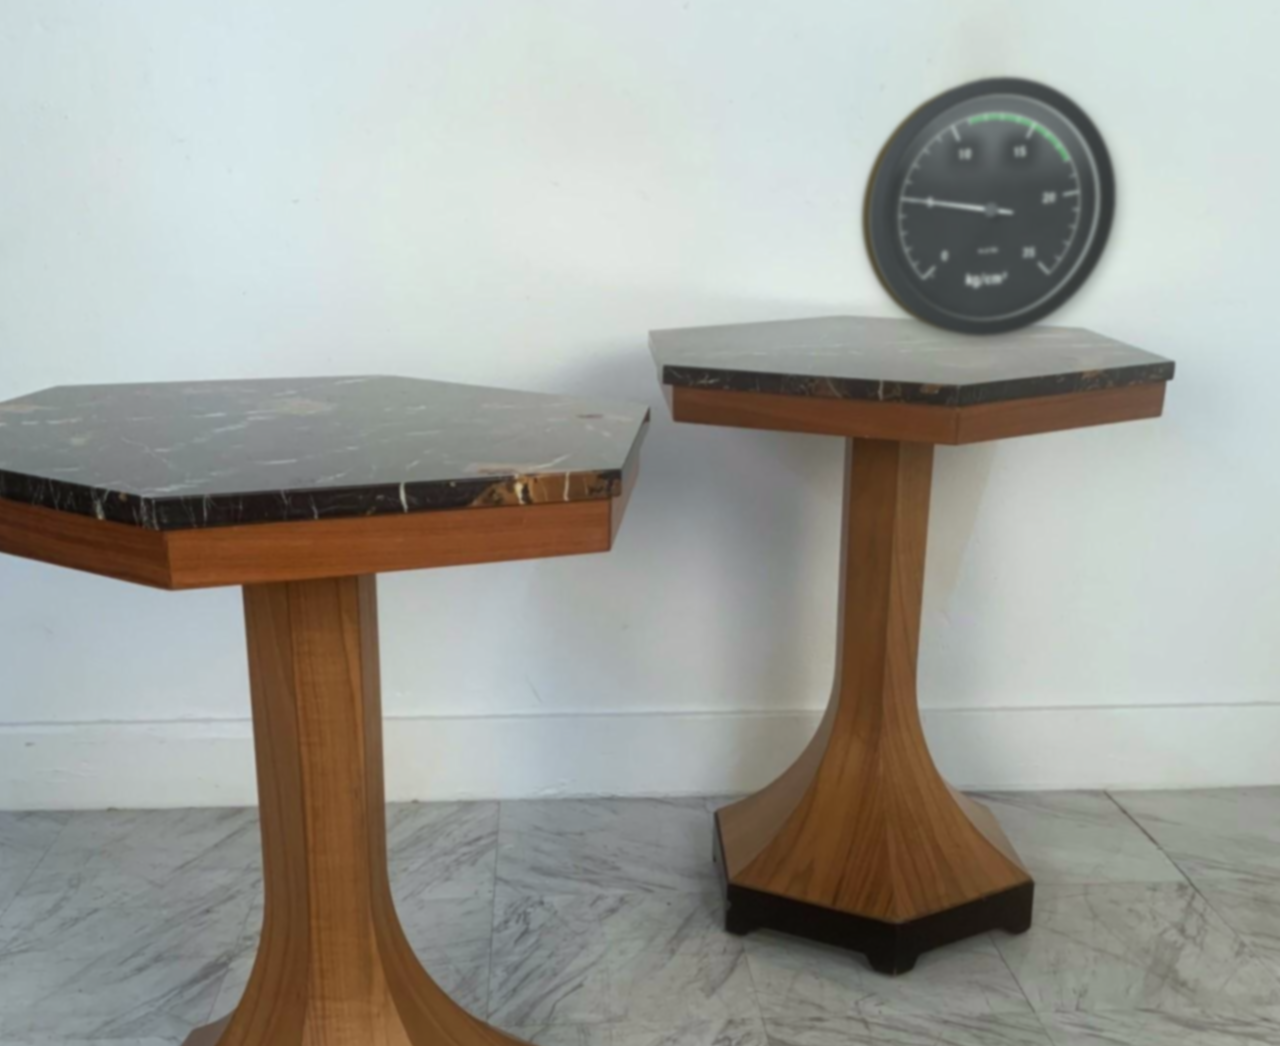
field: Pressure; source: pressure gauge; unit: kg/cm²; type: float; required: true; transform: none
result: 5 kg/cm²
